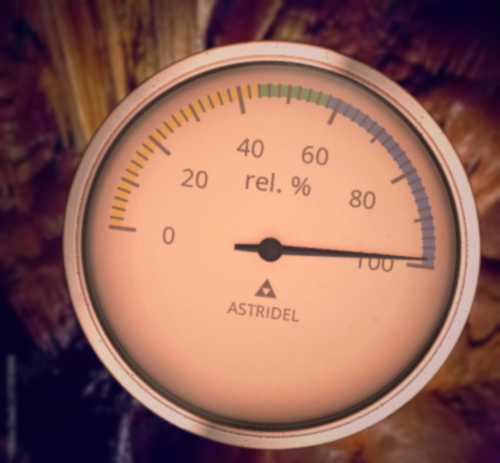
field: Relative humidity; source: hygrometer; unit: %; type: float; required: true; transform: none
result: 98 %
